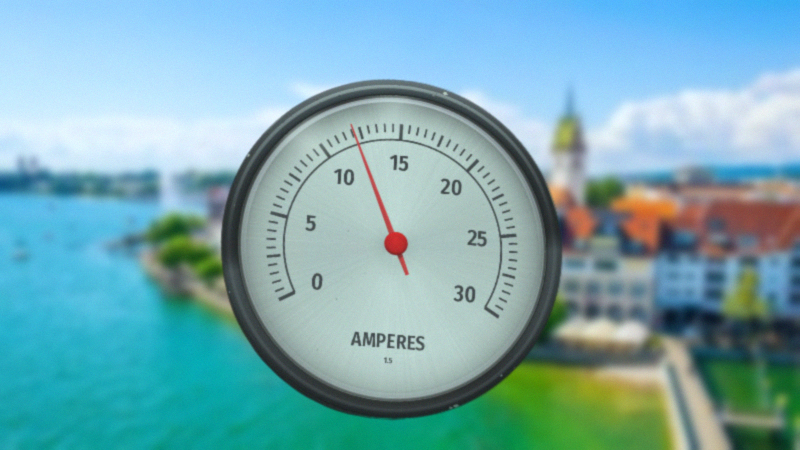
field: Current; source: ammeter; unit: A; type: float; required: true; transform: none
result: 12 A
